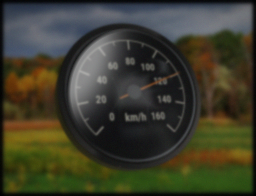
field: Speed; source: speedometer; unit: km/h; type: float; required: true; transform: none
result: 120 km/h
